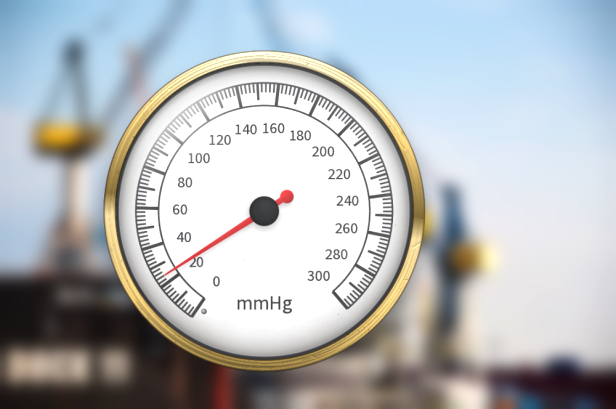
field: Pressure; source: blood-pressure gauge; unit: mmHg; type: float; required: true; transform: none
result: 24 mmHg
